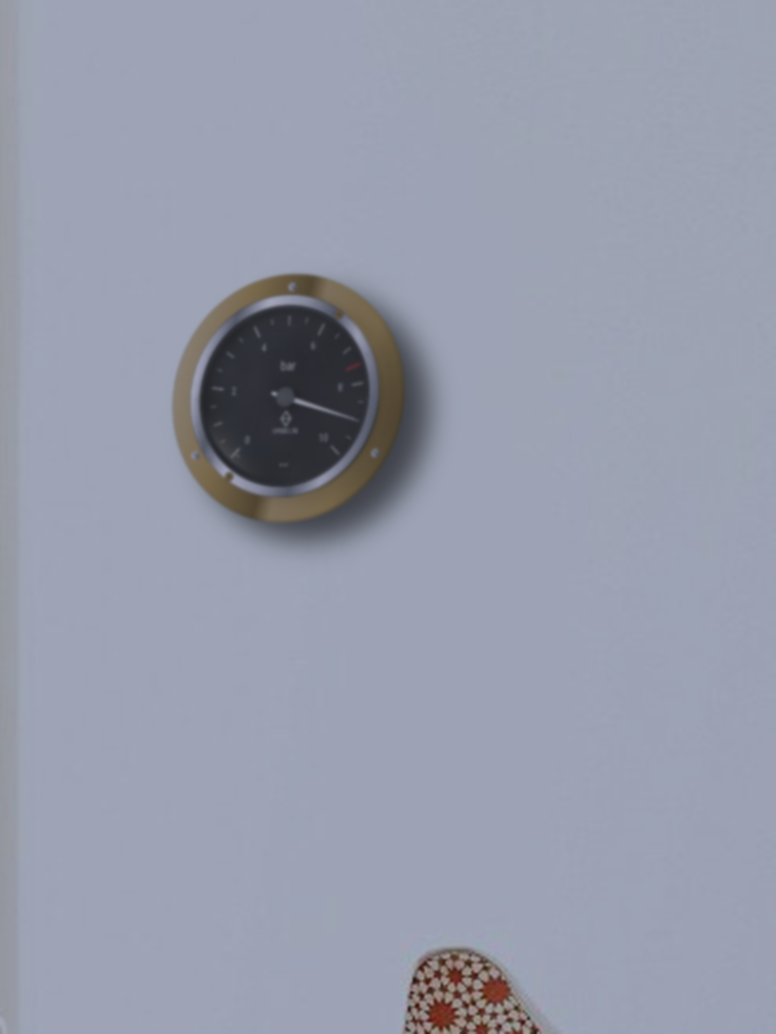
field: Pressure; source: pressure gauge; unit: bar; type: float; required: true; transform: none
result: 9 bar
